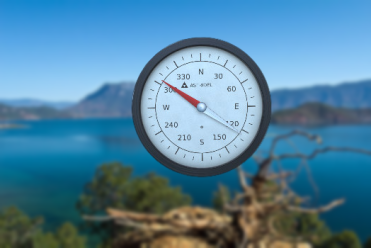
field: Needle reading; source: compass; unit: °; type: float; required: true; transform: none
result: 305 °
